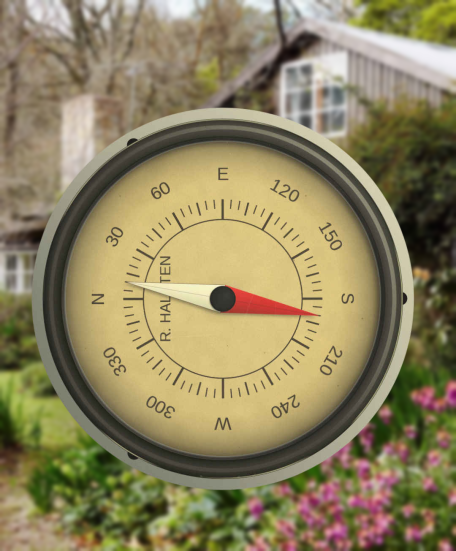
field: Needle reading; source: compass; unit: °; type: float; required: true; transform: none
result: 190 °
